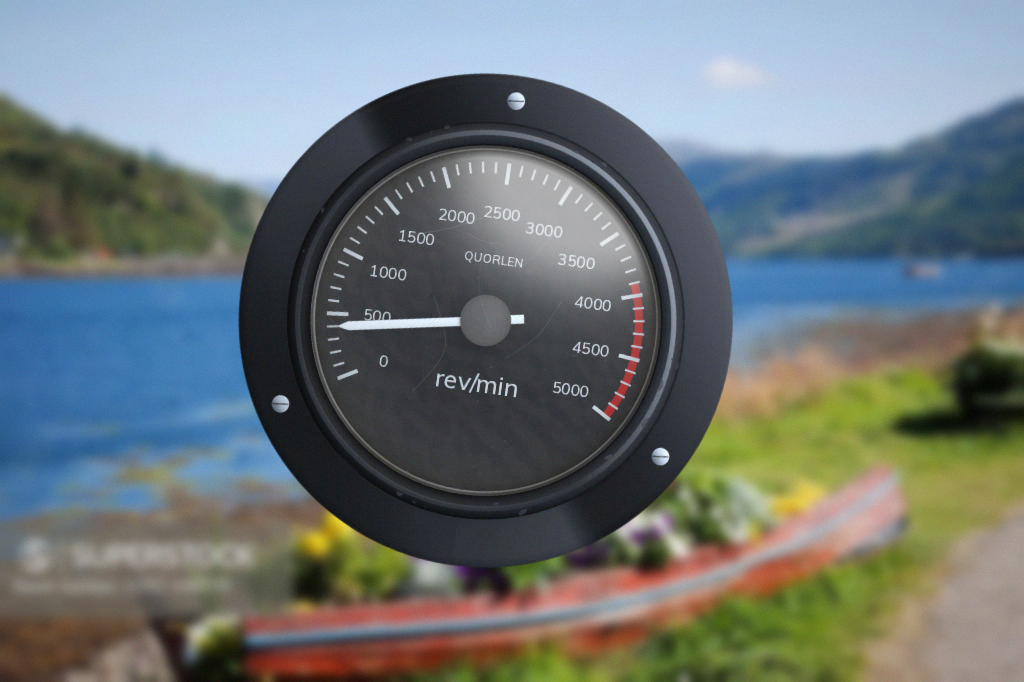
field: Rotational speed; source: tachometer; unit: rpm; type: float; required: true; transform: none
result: 400 rpm
